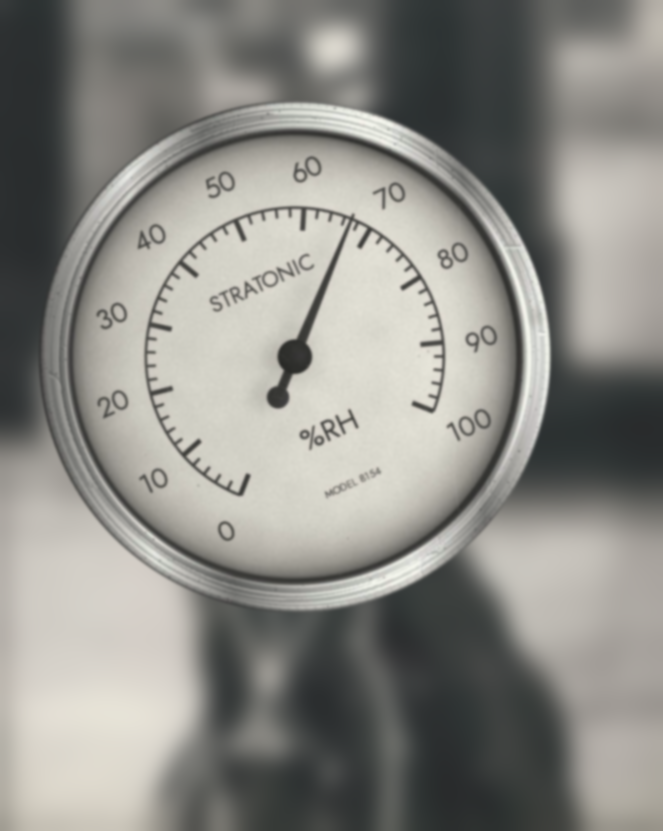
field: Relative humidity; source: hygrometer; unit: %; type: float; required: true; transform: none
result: 67 %
